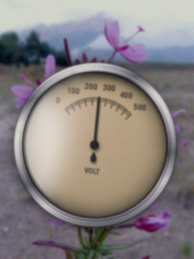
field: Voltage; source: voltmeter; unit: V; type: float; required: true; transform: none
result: 250 V
